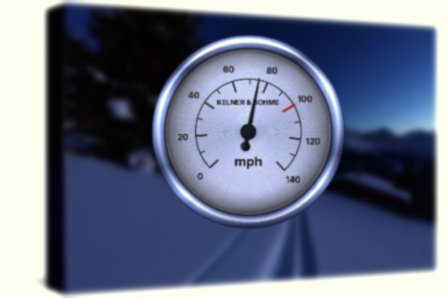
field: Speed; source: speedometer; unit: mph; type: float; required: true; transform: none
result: 75 mph
